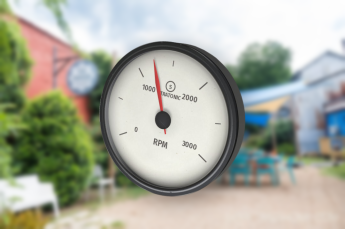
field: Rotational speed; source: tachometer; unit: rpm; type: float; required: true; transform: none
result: 1250 rpm
